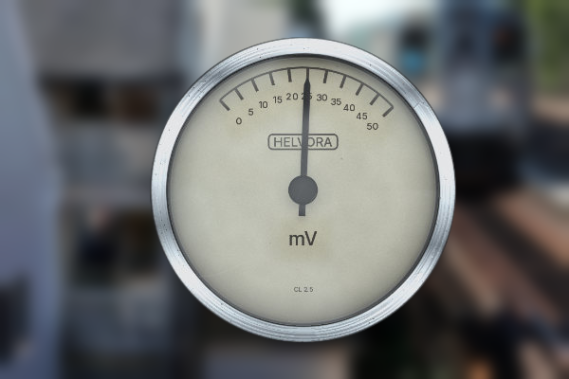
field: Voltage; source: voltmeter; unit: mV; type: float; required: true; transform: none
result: 25 mV
